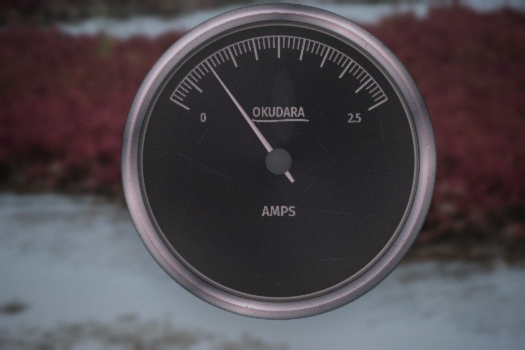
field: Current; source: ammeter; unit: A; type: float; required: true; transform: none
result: 0.5 A
